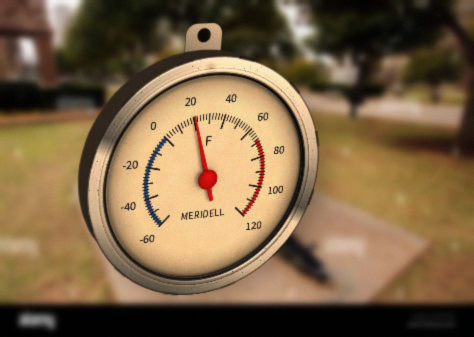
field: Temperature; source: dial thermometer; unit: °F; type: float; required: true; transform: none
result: 20 °F
